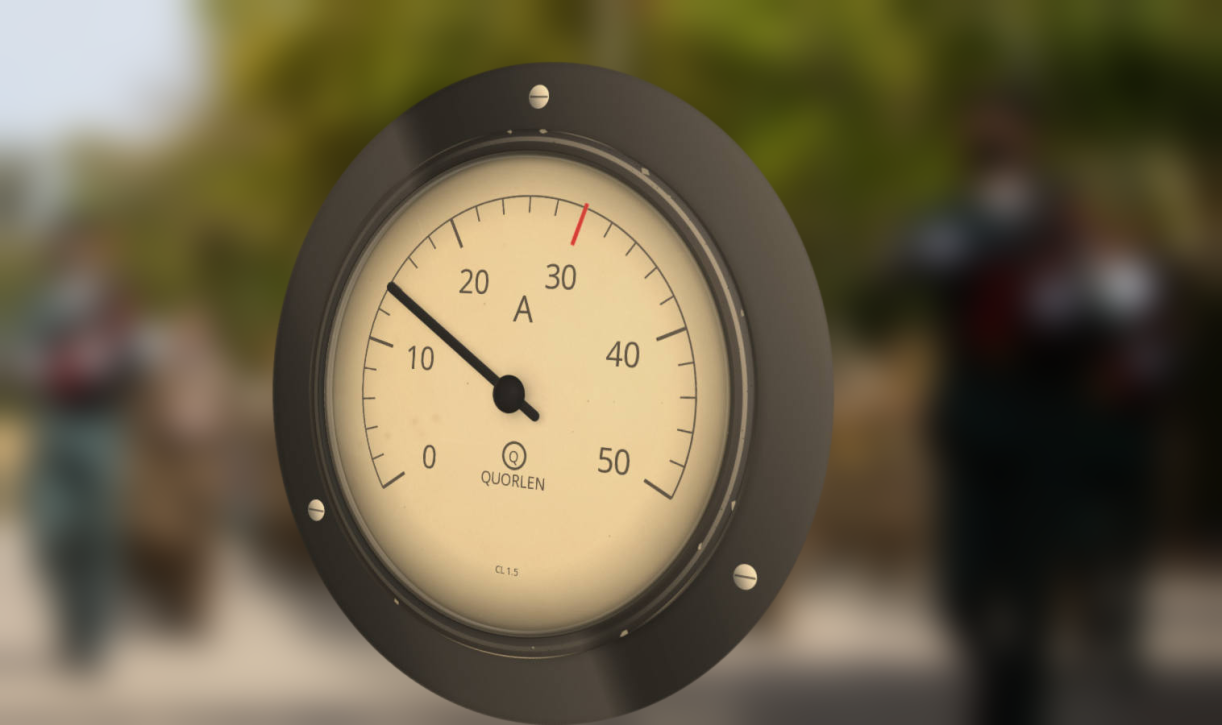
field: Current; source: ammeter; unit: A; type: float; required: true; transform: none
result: 14 A
